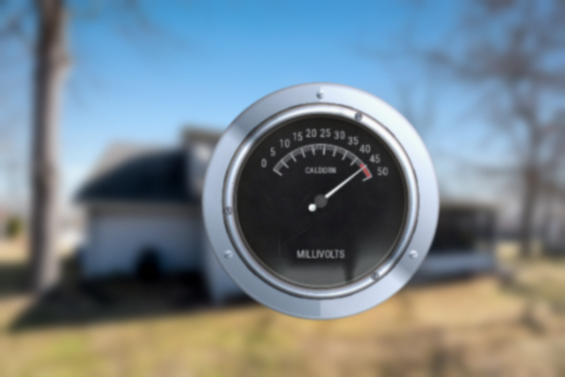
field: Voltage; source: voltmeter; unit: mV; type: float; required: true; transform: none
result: 45 mV
